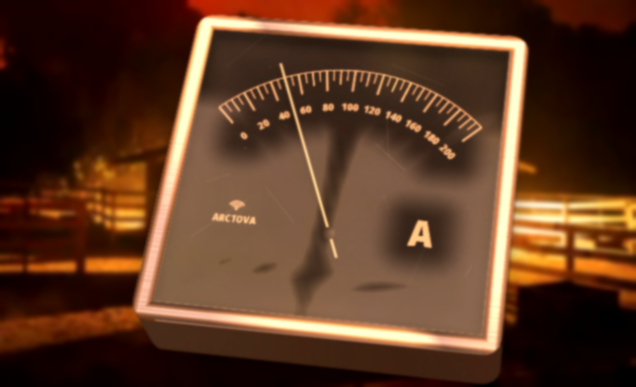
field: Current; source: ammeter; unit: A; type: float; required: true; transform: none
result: 50 A
